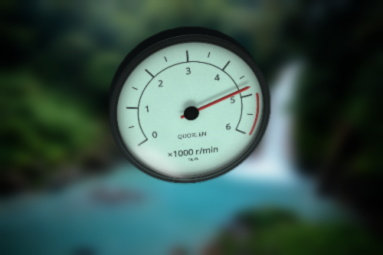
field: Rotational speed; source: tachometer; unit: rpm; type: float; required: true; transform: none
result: 4750 rpm
